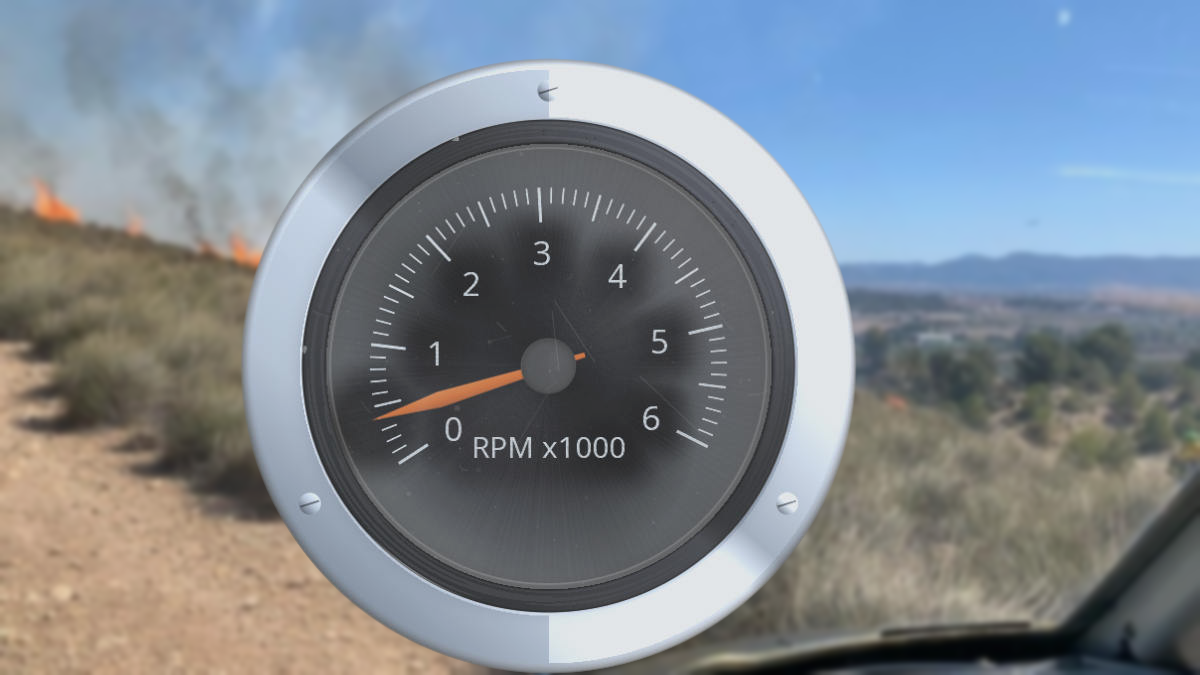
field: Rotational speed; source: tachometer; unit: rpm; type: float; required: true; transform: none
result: 400 rpm
